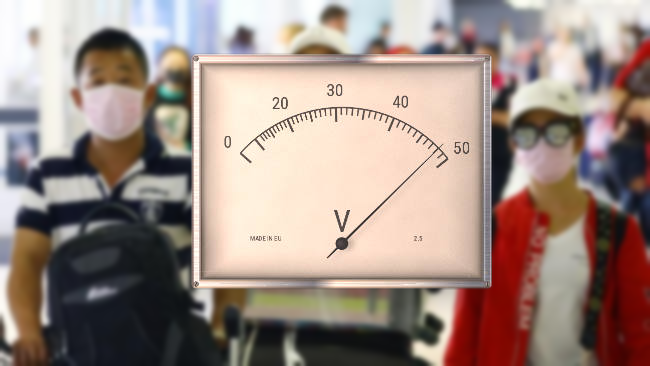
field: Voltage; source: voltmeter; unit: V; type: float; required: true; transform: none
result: 48 V
